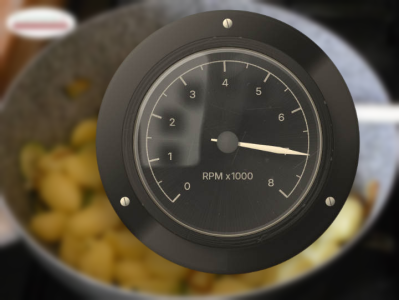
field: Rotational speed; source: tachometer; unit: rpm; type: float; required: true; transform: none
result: 7000 rpm
